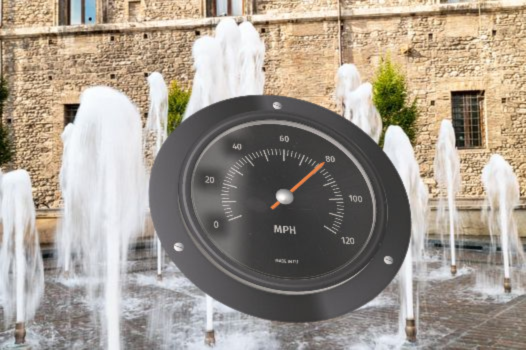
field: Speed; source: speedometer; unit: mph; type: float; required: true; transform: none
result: 80 mph
